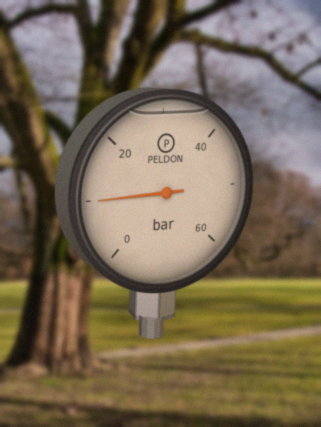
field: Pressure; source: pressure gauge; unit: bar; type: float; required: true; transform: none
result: 10 bar
